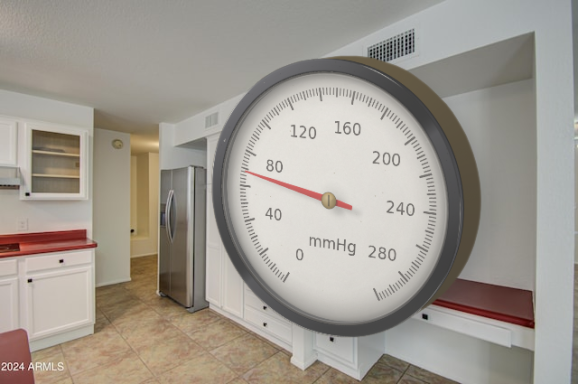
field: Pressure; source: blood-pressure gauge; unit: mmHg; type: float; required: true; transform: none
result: 70 mmHg
